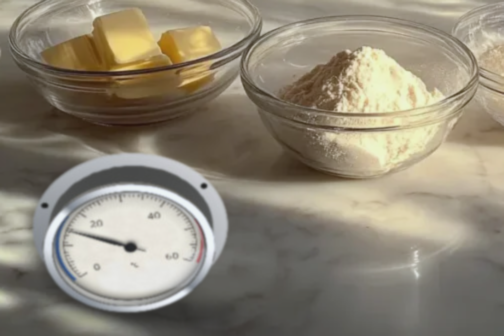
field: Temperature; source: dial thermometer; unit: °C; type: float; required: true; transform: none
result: 15 °C
